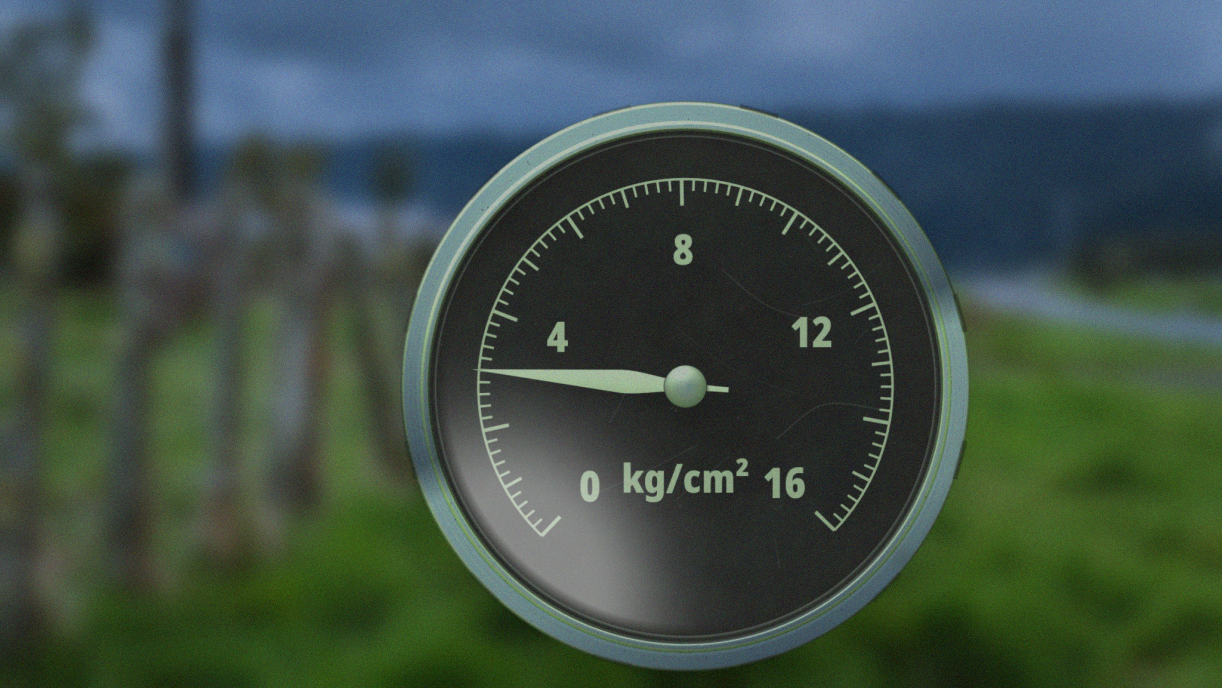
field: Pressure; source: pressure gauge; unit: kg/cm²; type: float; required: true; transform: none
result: 3 kg/cm²
